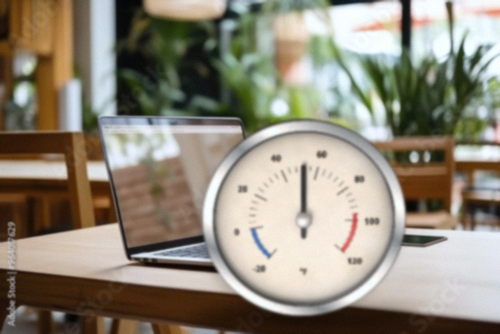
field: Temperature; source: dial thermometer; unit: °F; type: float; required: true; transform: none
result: 52 °F
